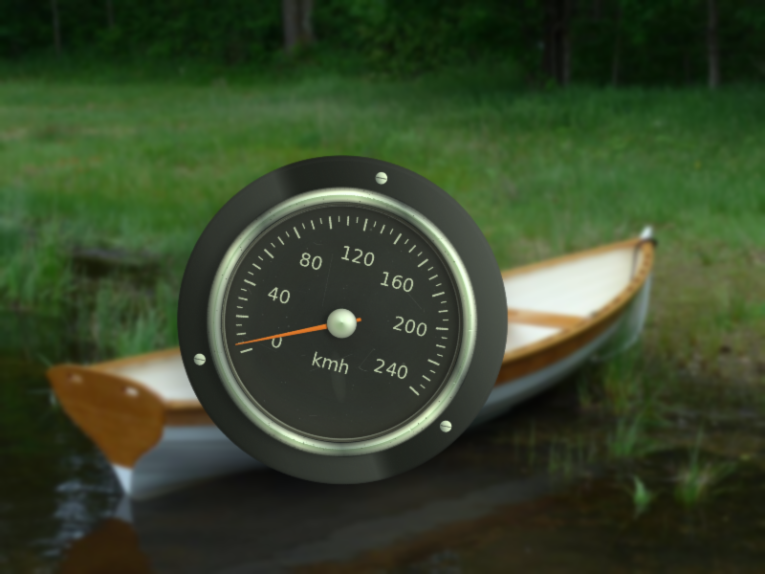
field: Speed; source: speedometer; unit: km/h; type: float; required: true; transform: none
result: 5 km/h
